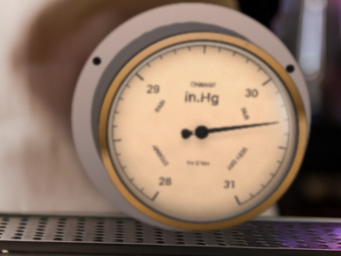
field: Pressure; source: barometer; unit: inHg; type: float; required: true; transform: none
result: 30.3 inHg
